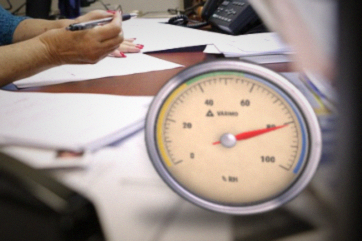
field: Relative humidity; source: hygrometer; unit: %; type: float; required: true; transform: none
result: 80 %
